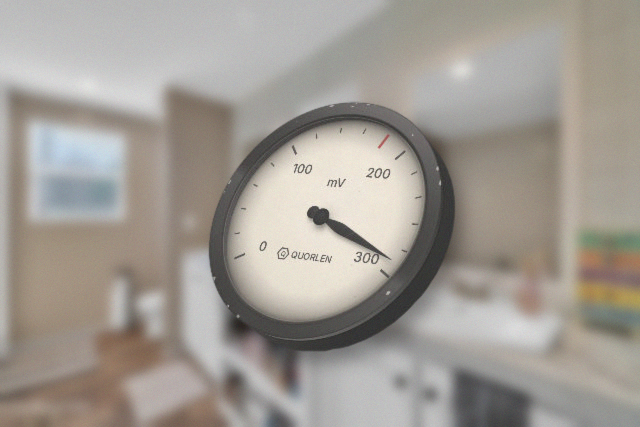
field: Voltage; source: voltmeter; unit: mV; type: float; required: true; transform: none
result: 290 mV
